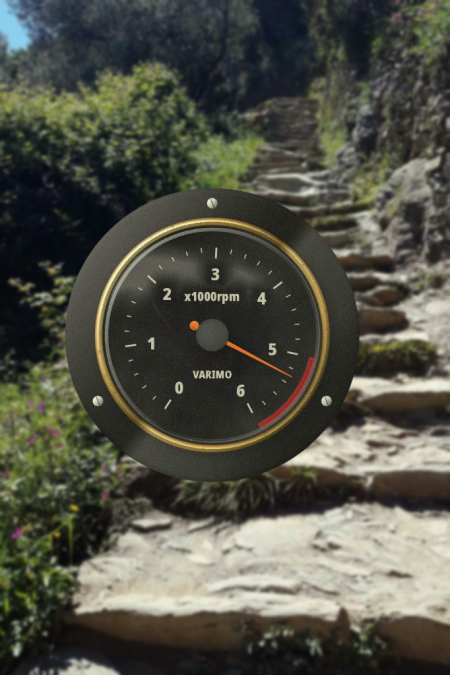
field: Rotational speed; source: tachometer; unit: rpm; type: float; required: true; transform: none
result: 5300 rpm
